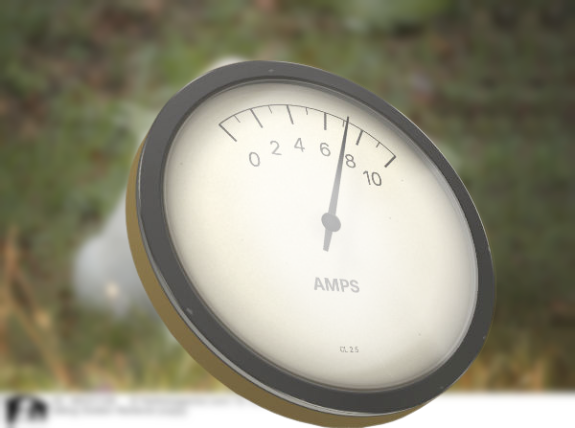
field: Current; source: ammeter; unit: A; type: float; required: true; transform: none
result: 7 A
